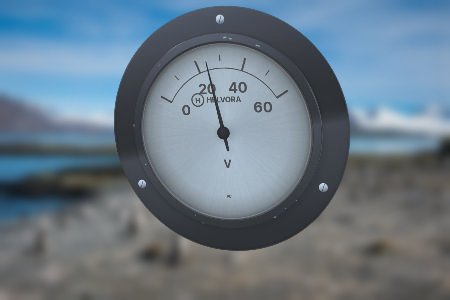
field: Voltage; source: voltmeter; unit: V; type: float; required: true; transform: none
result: 25 V
